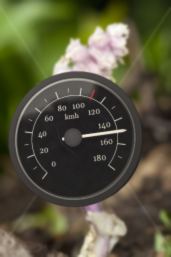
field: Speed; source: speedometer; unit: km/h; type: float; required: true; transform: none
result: 150 km/h
